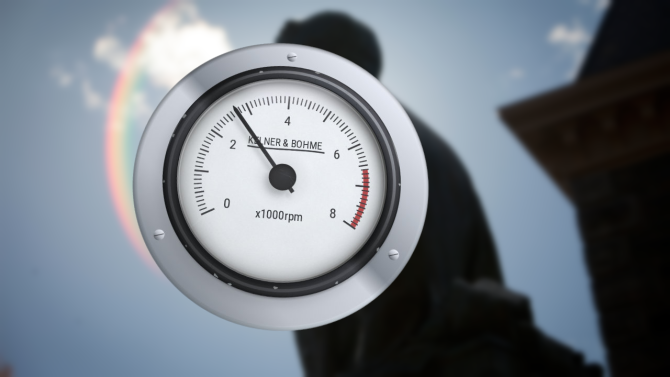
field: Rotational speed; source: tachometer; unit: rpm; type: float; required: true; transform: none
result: 2700 rpm
